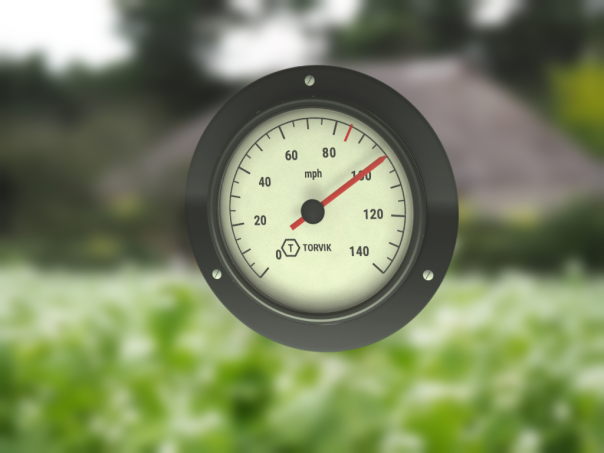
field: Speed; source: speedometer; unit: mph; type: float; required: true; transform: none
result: 100 mph
